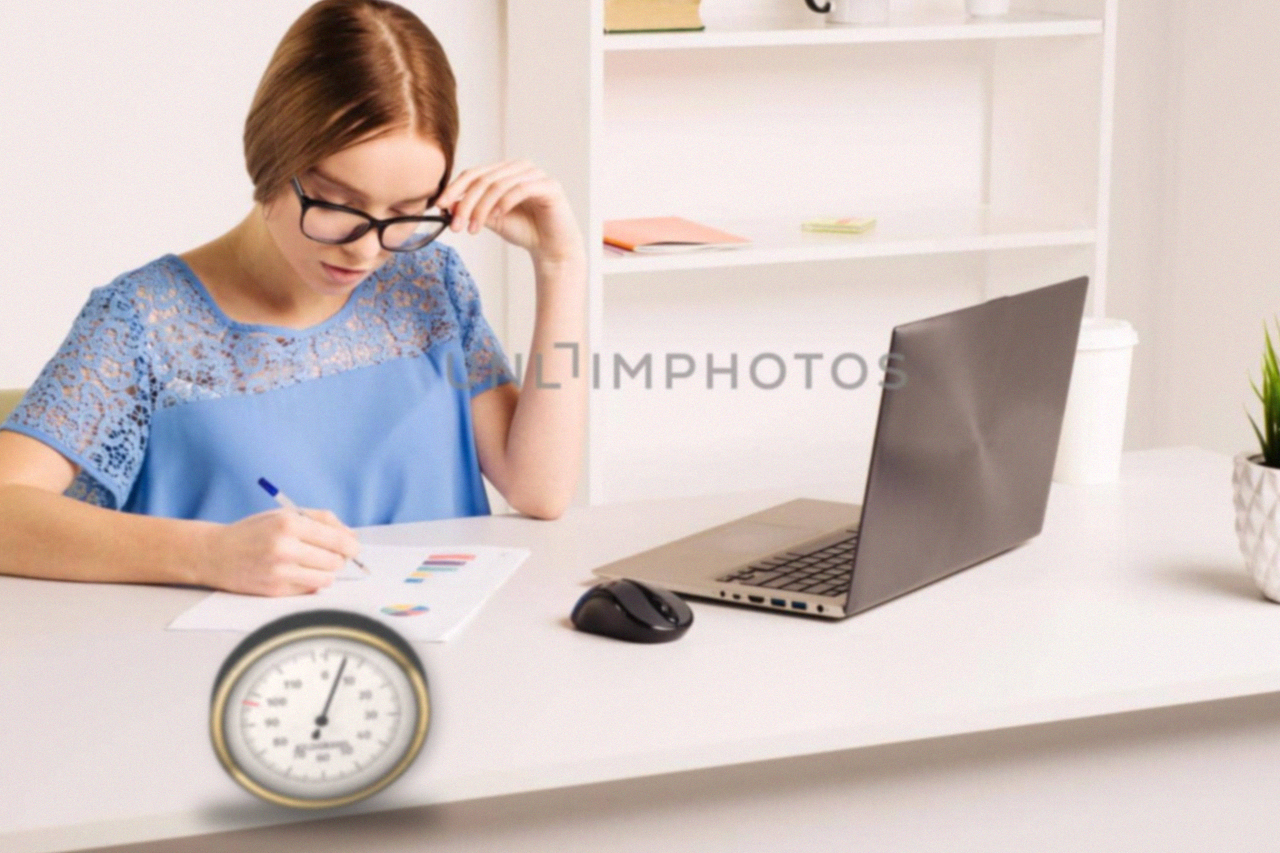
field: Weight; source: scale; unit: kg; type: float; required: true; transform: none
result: 5 kg
